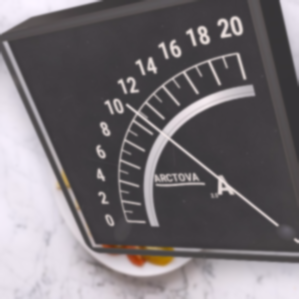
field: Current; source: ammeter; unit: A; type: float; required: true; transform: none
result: 11 A
